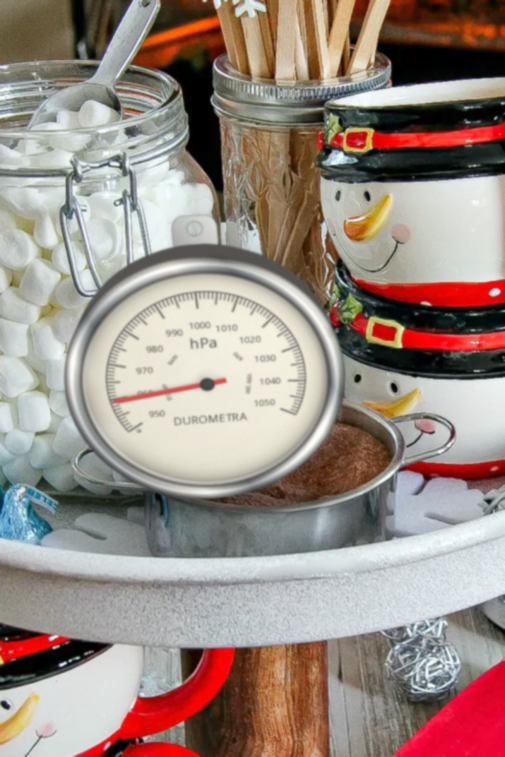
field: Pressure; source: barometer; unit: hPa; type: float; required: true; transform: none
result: 960 hPa
